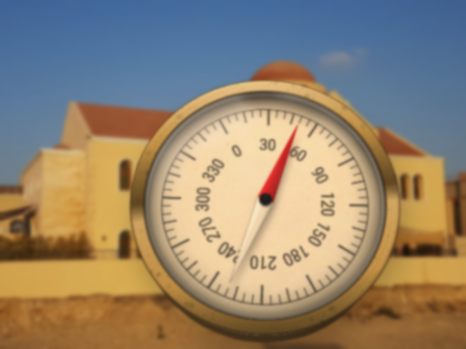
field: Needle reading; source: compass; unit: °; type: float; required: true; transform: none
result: 50 °
